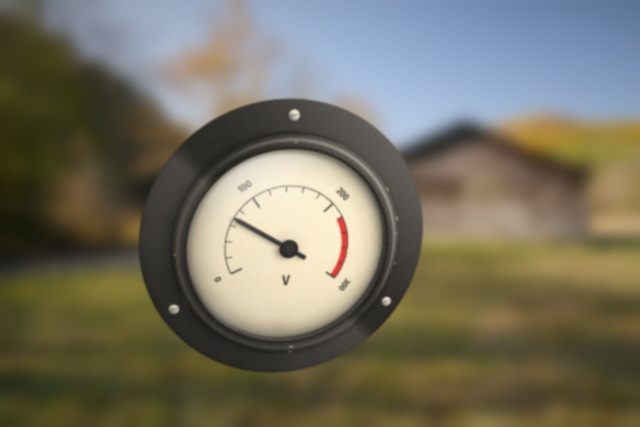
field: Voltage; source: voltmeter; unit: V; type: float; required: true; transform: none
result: 70 V
